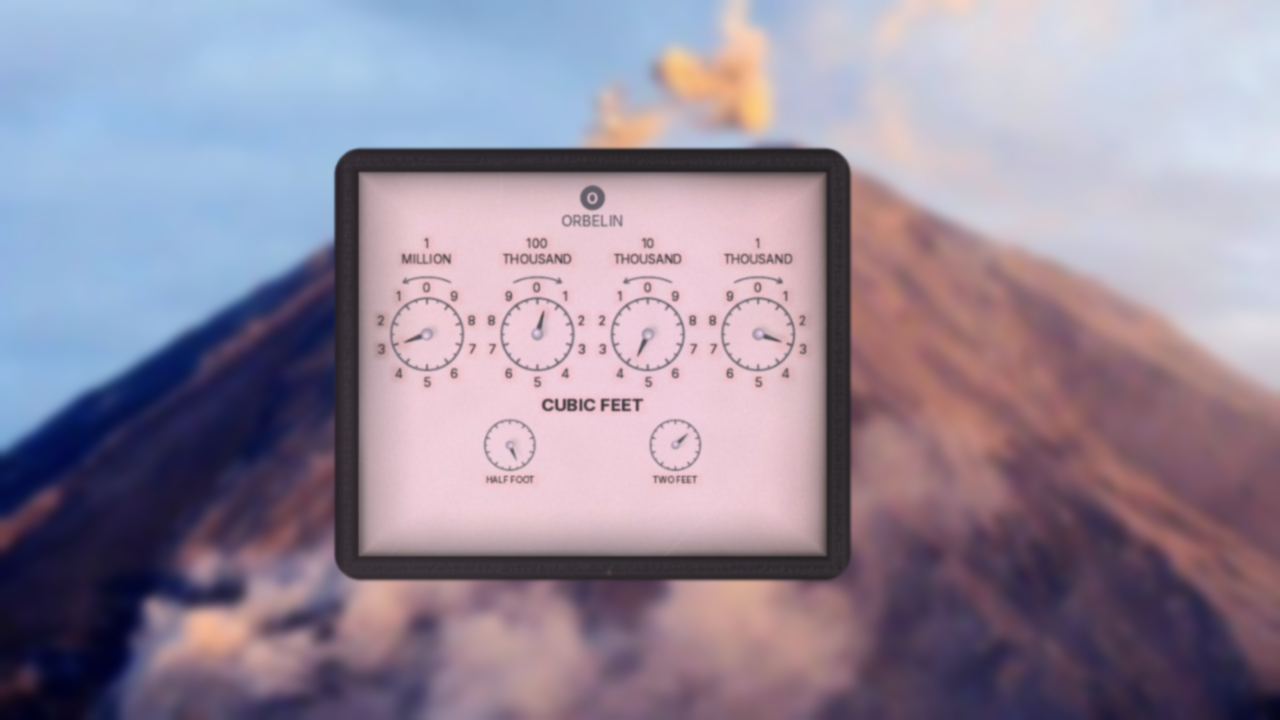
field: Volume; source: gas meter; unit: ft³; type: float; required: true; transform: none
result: 304300 ft³
